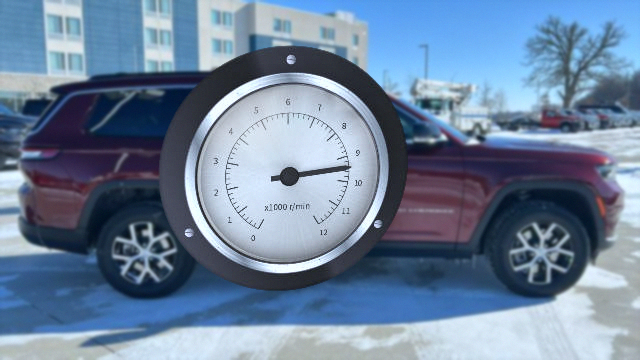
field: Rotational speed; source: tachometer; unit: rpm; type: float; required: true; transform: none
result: 9400 rpm
